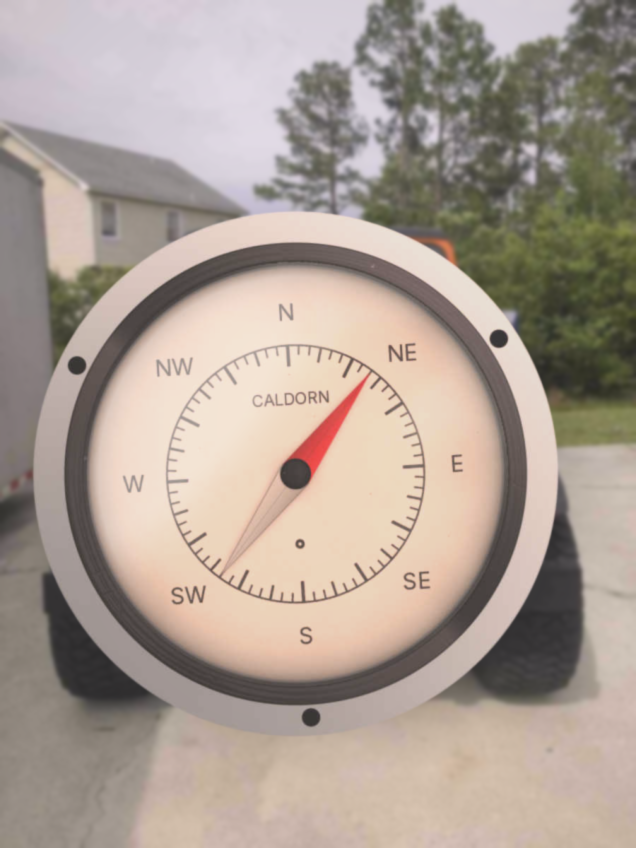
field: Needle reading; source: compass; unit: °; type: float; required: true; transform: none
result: 40 °
